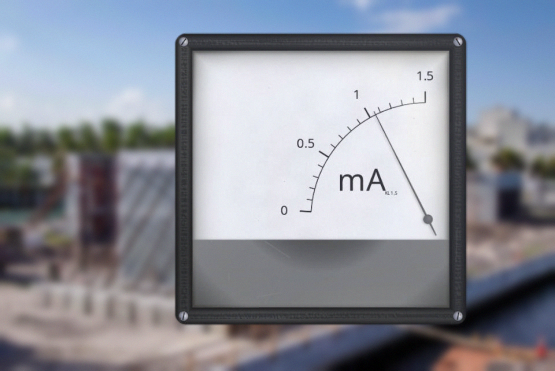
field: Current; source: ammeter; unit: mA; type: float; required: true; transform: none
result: 1.05 mA
